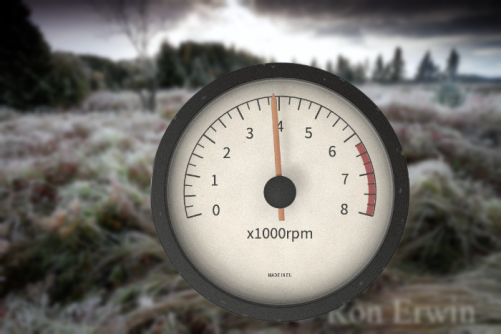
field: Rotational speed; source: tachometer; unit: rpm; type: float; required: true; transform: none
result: 3875 rpm
